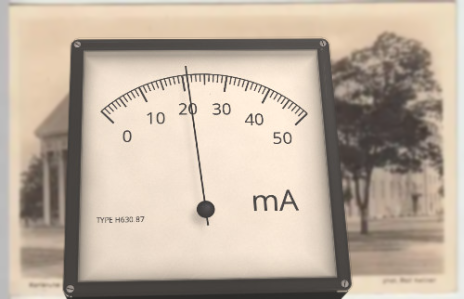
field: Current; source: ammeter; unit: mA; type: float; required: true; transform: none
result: 21 mA
